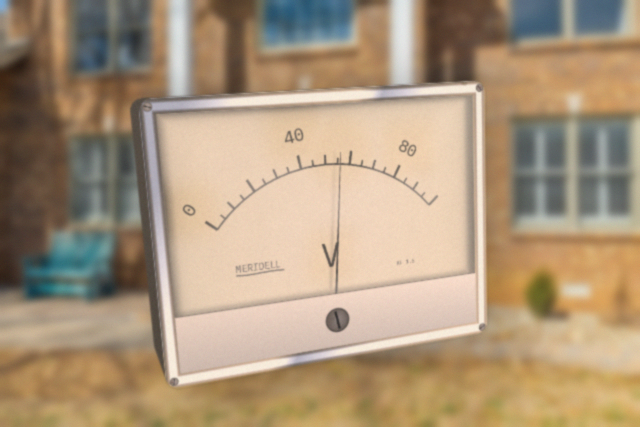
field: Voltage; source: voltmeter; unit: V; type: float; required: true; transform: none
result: 55 V
